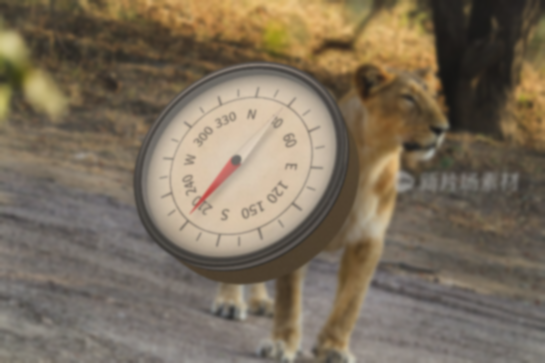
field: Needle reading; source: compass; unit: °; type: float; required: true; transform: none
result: 210 °
